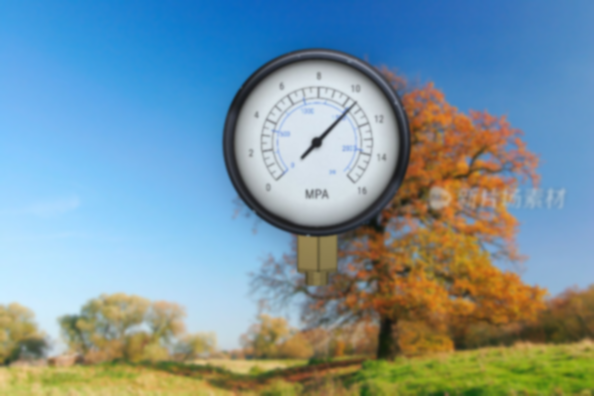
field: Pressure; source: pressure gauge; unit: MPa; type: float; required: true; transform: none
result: 10.5 MPa
